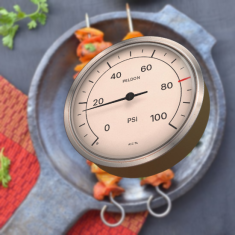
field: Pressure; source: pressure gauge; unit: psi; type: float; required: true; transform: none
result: 15 psi
